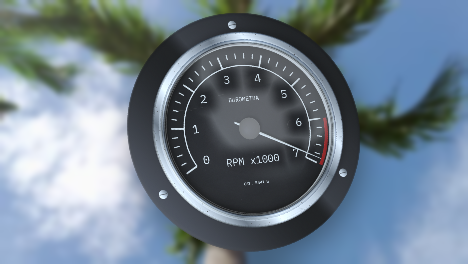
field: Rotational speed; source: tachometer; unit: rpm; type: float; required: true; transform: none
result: 6900 rpm
